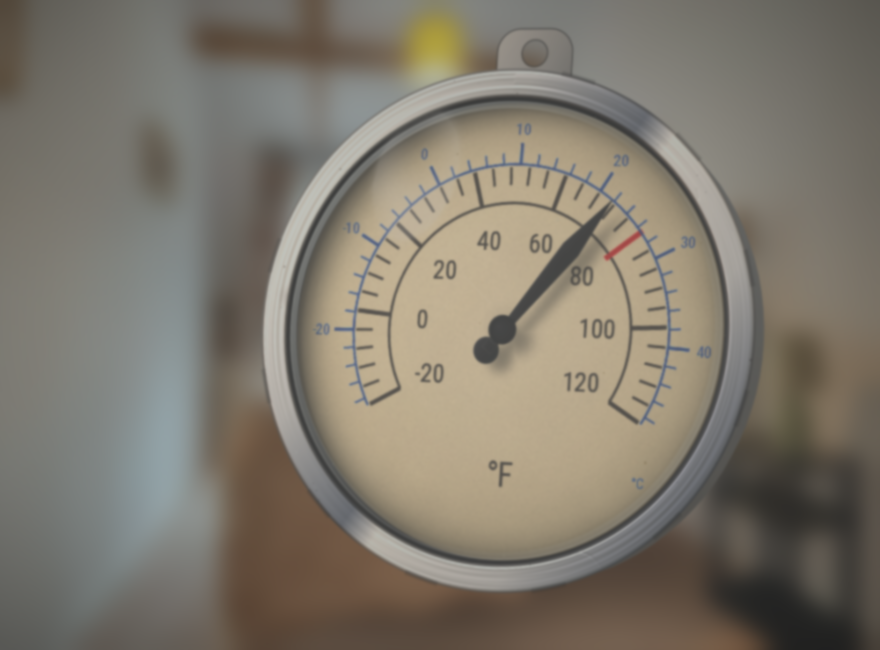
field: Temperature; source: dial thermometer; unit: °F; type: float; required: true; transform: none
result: 72 °F
